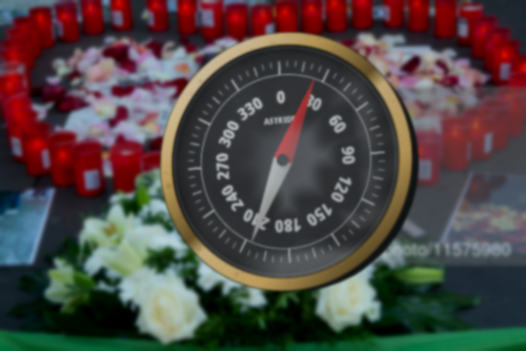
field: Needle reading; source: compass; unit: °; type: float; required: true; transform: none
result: 25 °
